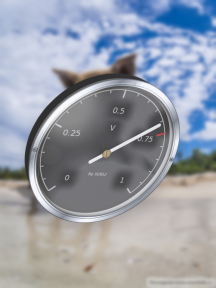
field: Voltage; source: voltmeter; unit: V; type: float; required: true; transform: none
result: 0.7 V
